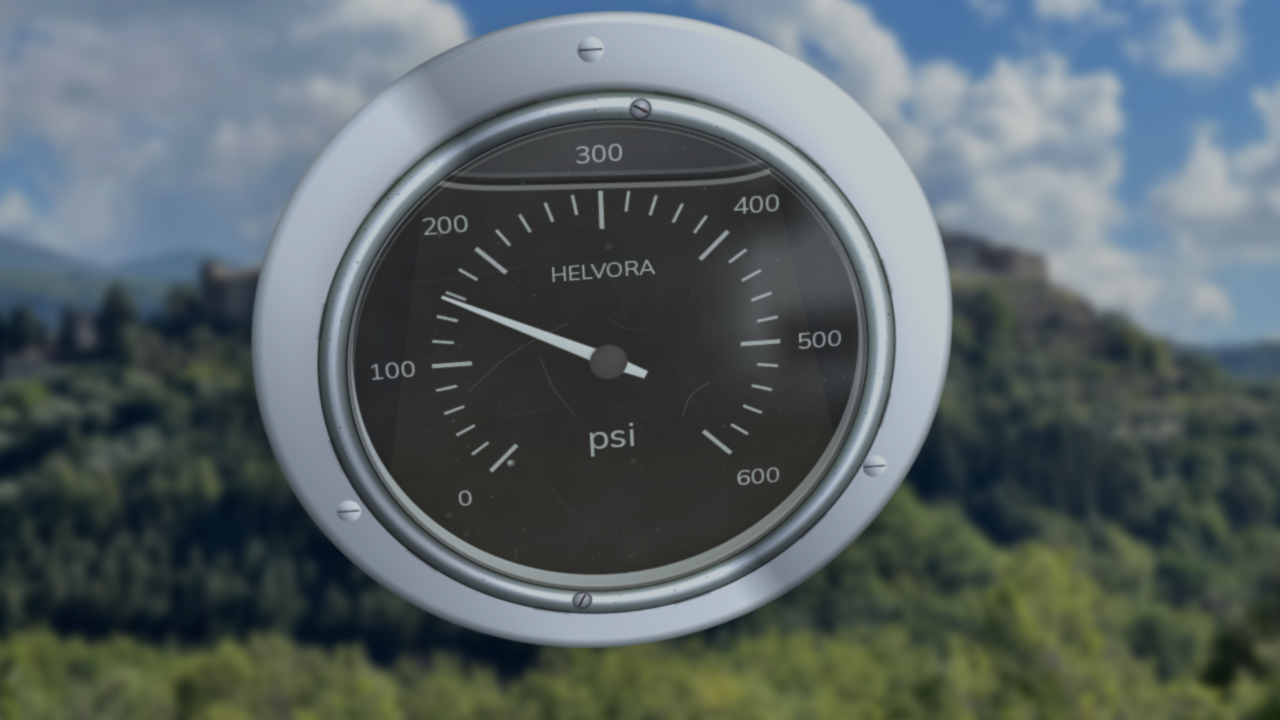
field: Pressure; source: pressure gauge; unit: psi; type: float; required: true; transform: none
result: 160 psi
